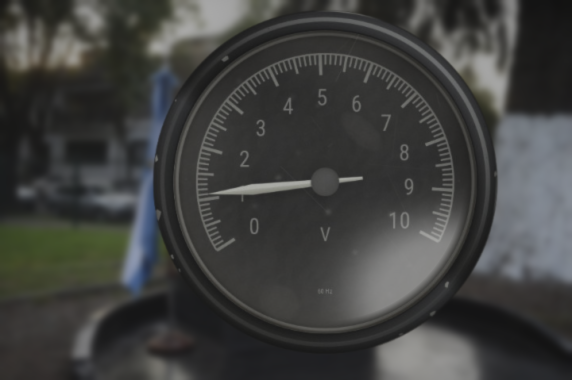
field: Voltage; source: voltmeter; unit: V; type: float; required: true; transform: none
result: 1.1 V
